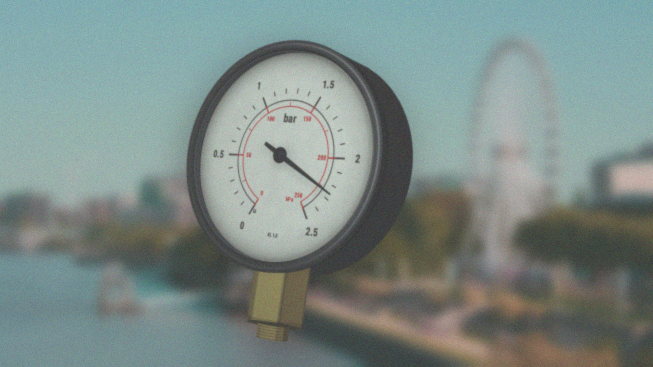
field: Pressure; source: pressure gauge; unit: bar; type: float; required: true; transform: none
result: 2.25 bar
